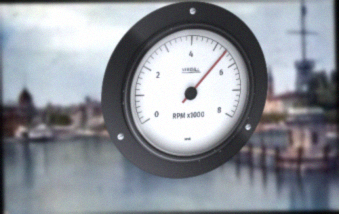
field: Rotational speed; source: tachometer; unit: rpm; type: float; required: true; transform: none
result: 5400 rpm
